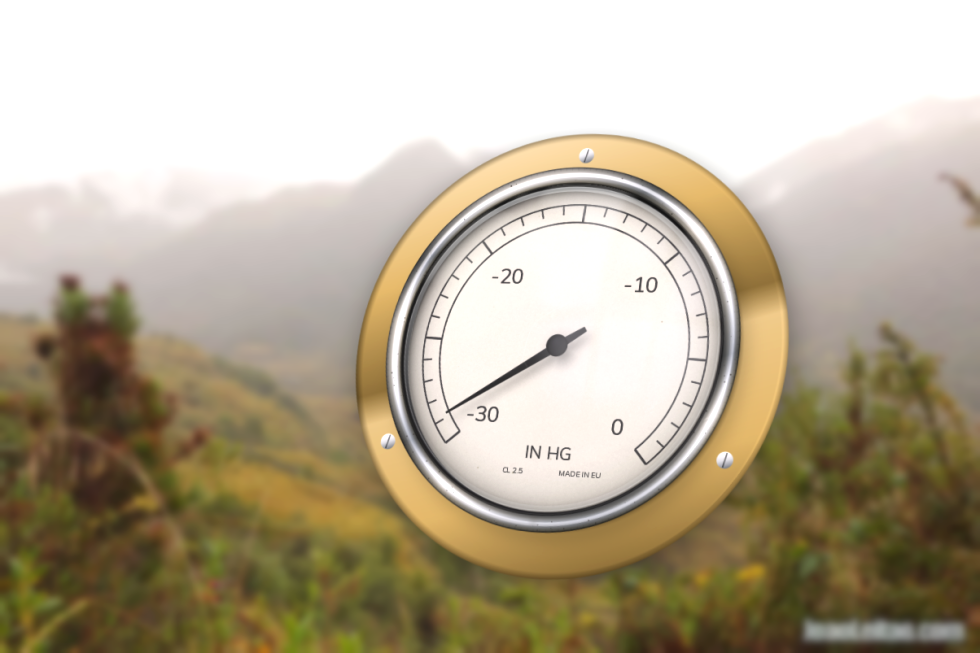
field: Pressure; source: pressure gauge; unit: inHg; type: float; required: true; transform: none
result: -29 inHg
